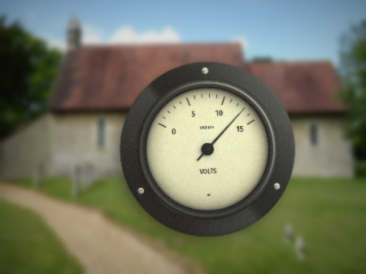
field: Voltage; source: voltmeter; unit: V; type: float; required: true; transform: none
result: 13 V
